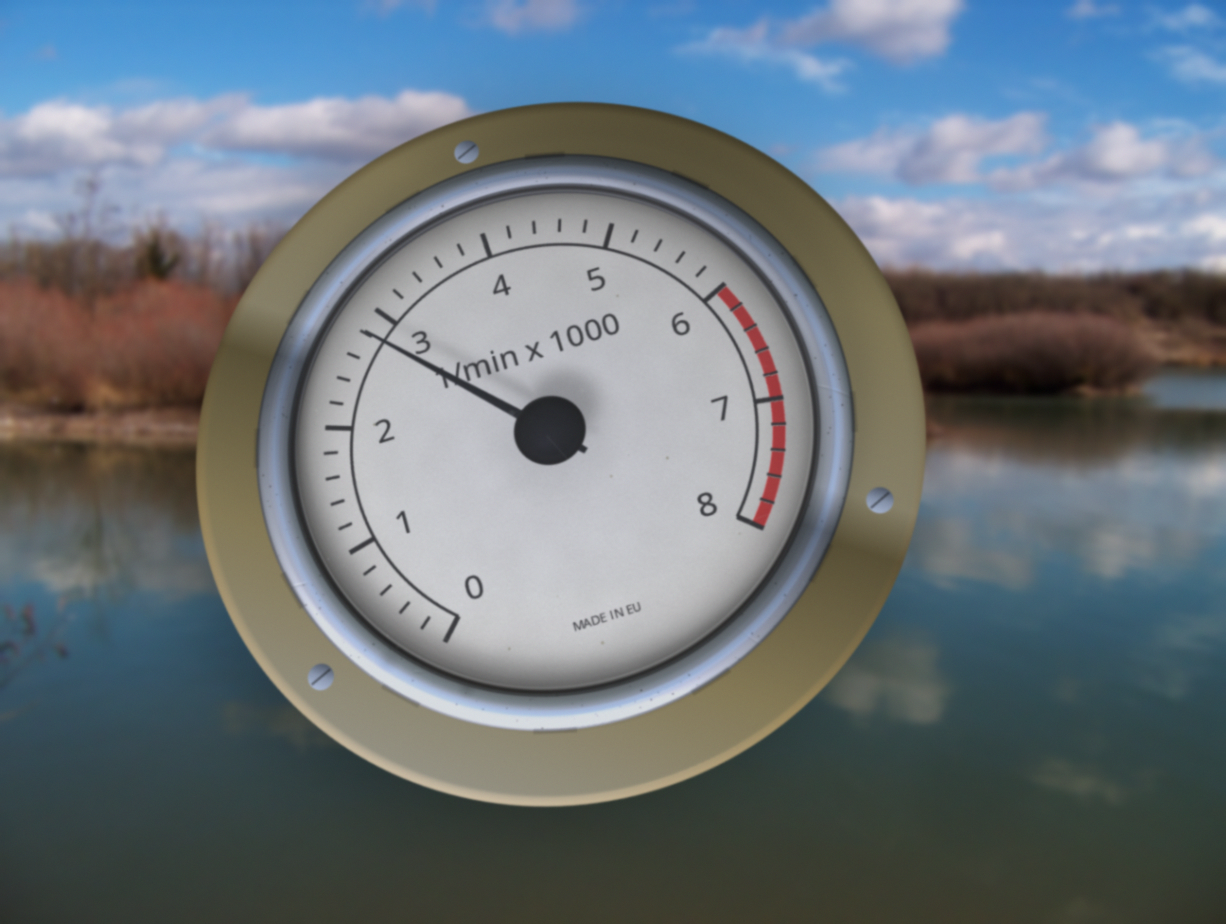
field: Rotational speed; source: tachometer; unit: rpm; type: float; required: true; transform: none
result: 2800 rpm
